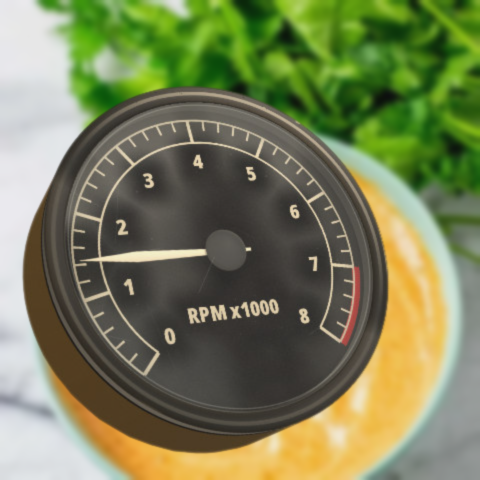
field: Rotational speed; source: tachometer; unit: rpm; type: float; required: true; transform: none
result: 1400 rpm
